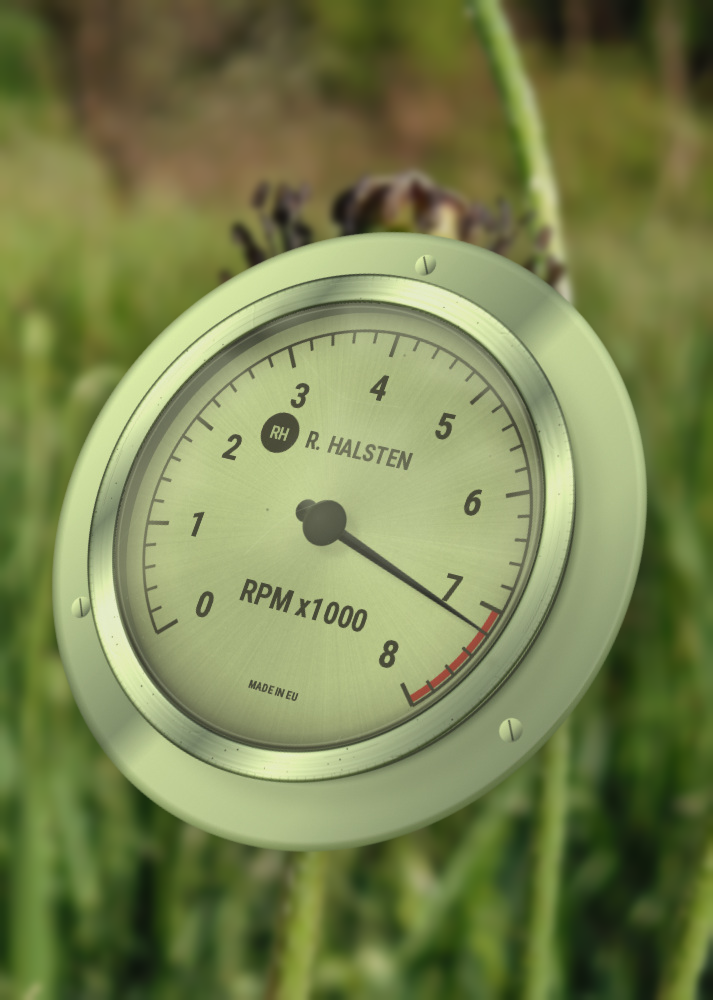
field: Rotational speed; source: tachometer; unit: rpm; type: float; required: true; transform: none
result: 7200 rpm
